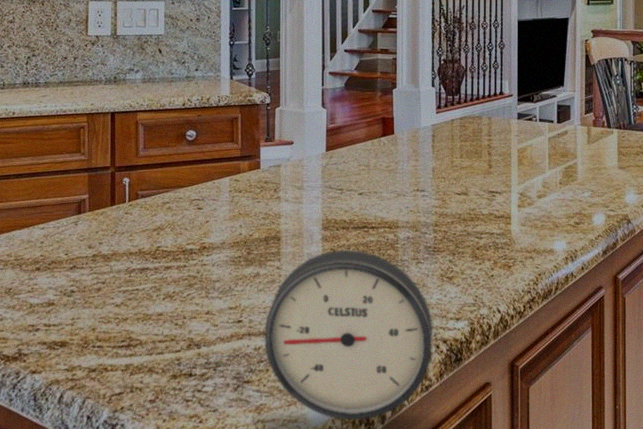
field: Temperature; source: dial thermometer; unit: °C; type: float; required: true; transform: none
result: -25 °C
